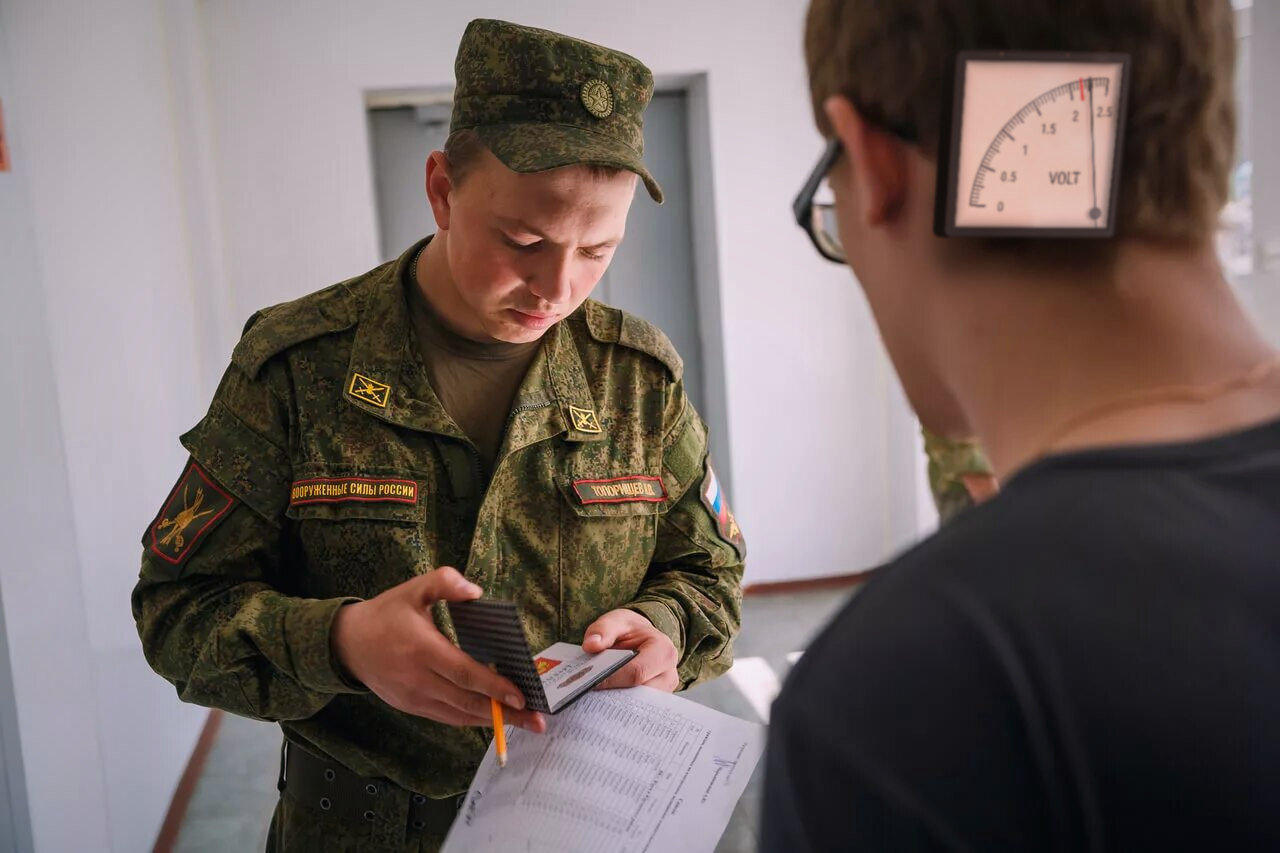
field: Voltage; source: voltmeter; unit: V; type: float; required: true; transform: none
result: 2.25 V
